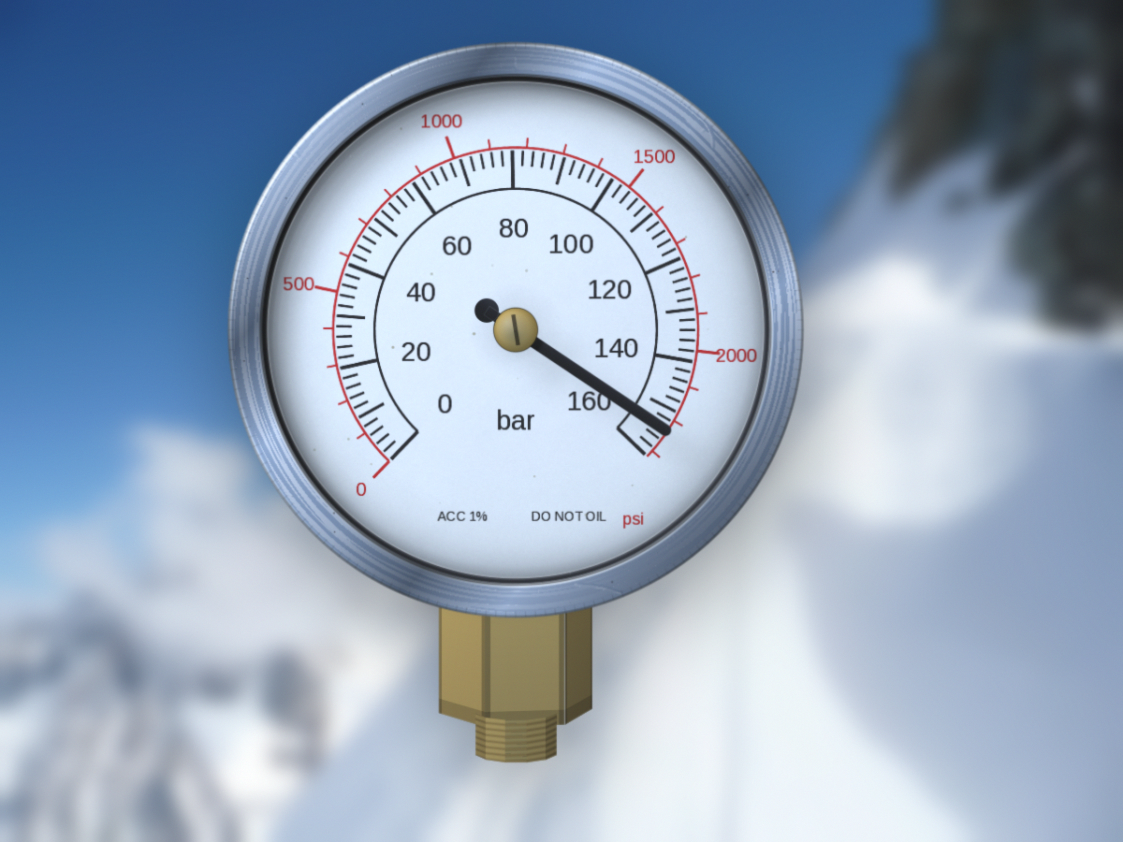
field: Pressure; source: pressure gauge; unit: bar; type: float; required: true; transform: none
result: 154 bar
